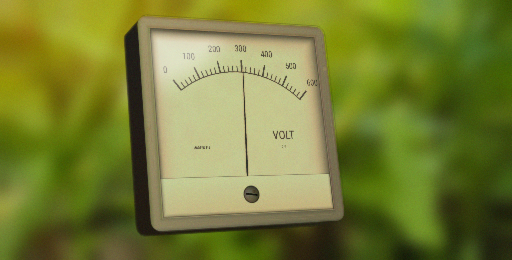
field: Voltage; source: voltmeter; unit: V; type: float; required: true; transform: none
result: 300 V
